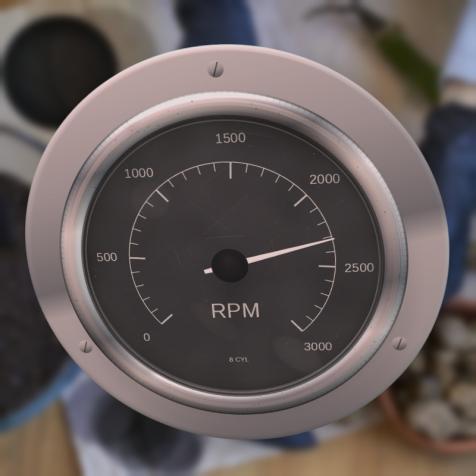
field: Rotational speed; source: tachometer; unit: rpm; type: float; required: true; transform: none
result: 2300 rpm
